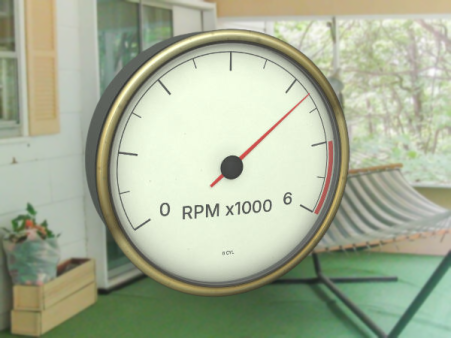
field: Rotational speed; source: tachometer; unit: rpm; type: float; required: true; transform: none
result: 4250 rpm
